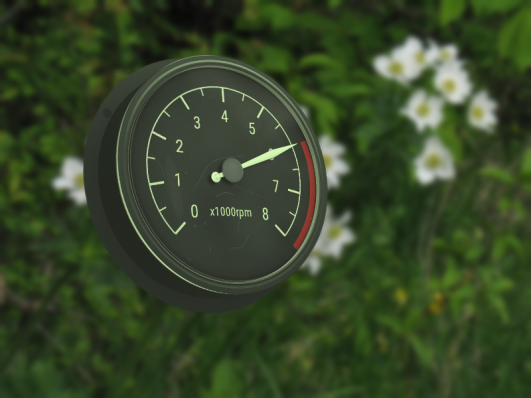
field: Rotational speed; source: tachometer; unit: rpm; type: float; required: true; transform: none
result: 6000 rpm
